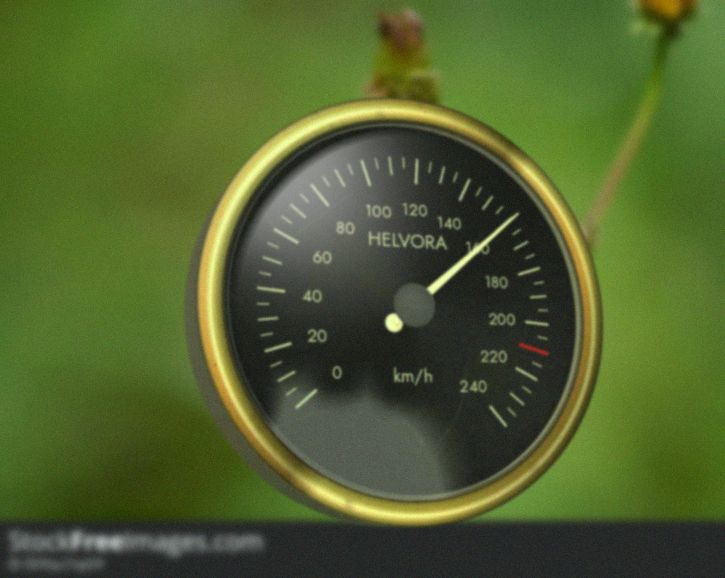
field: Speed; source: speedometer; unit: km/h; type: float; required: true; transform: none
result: 160 km/h
